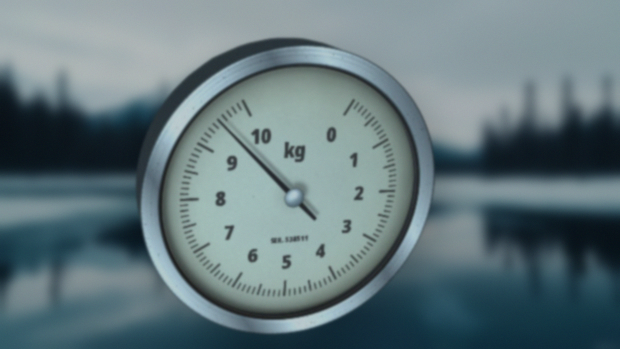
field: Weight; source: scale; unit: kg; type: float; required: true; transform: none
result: 9.5 kg
